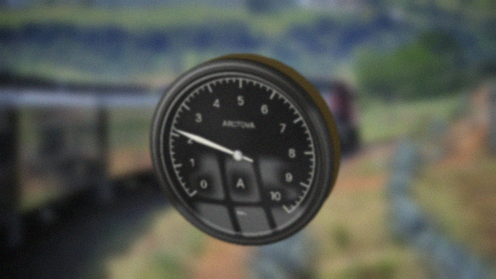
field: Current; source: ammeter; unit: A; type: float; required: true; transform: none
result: 2.2 A
